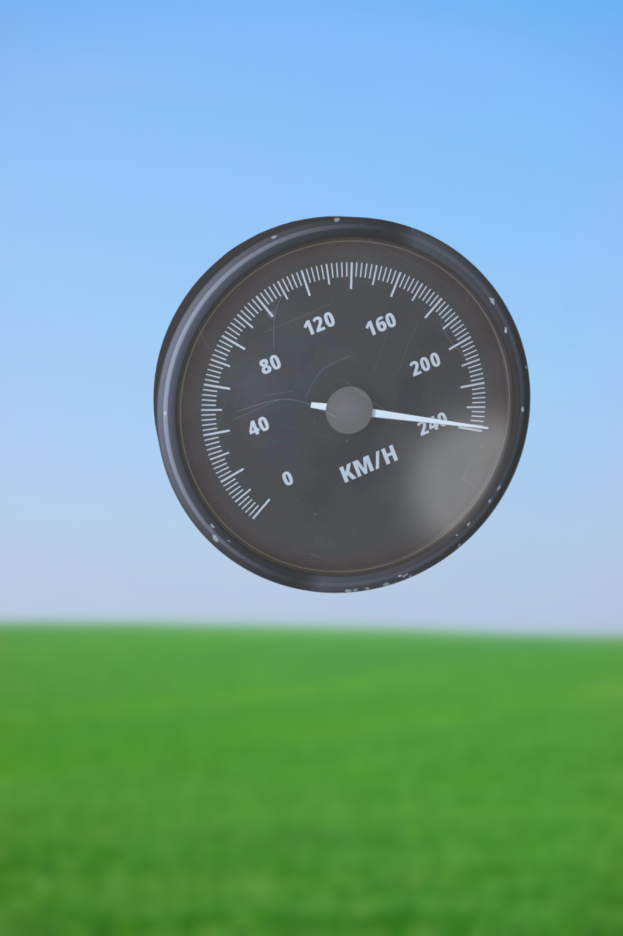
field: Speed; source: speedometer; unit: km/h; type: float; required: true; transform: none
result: 238 km/h
